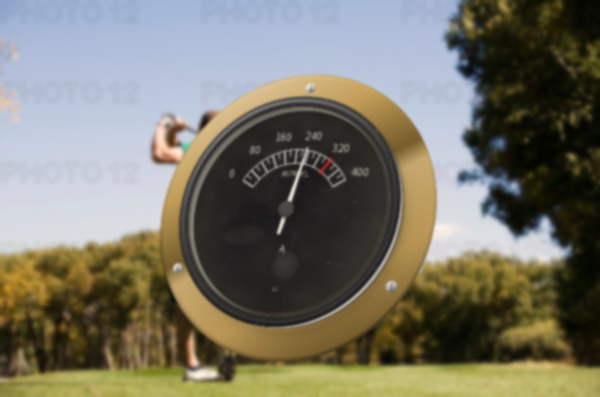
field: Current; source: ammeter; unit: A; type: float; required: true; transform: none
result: 240 A
